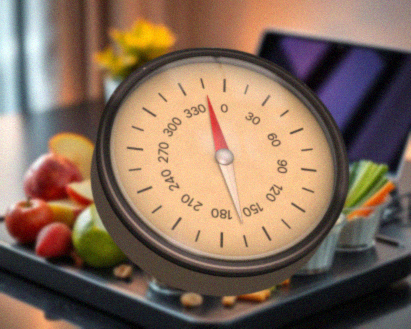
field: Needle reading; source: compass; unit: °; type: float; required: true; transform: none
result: 345 °
